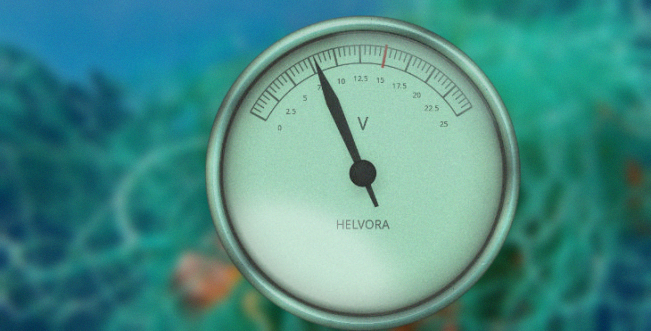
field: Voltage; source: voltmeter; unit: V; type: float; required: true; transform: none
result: 8 V
